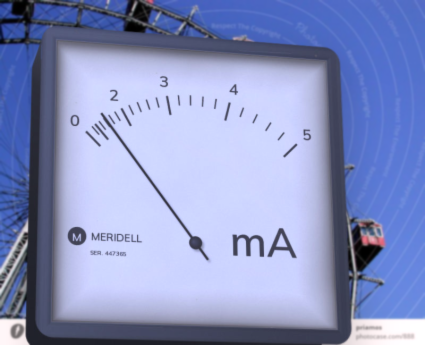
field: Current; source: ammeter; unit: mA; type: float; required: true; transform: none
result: 1.4 mA
